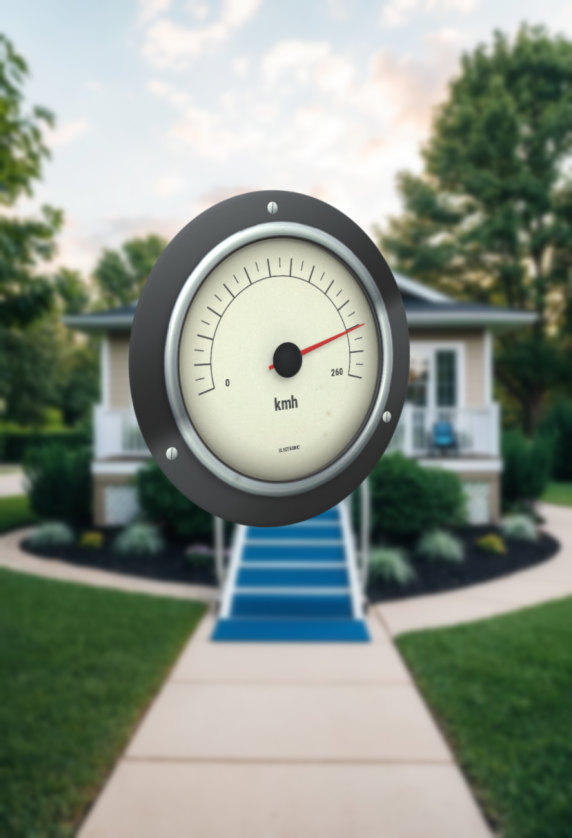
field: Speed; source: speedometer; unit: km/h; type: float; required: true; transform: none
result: 220 km/h
